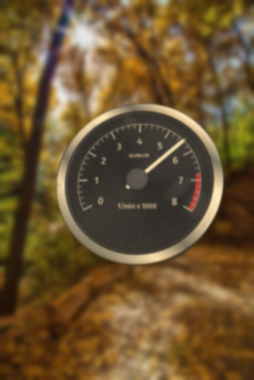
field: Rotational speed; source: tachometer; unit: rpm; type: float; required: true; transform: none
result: 5600 rpm
